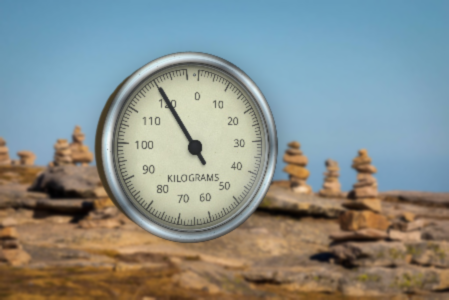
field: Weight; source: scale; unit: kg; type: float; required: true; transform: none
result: 120 kg
